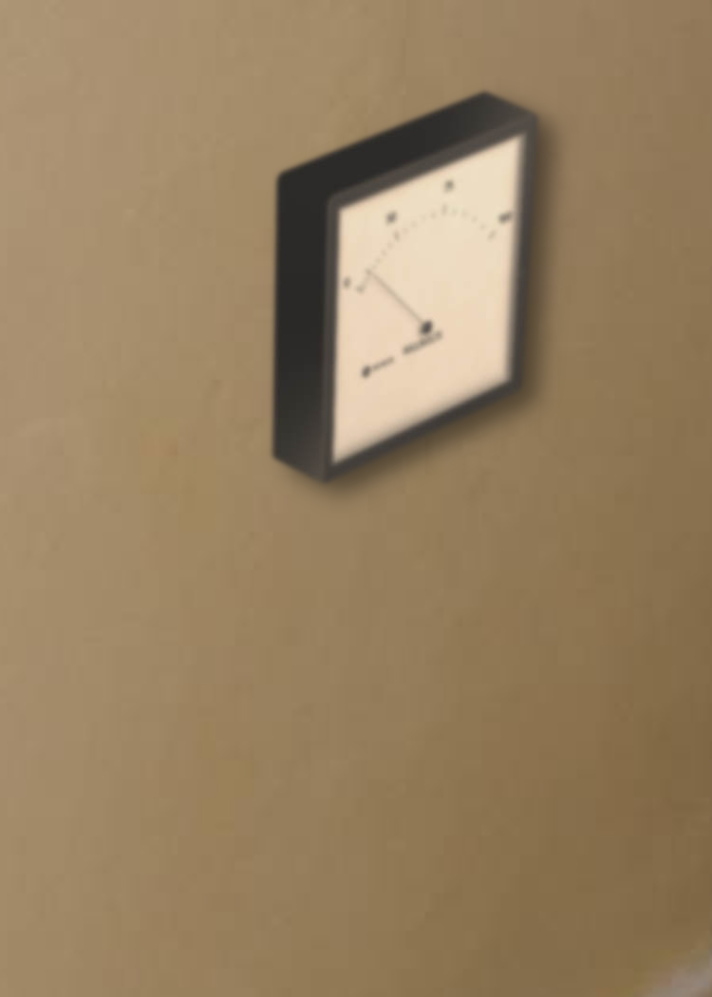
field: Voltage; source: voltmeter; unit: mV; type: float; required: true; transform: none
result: 25 mV
